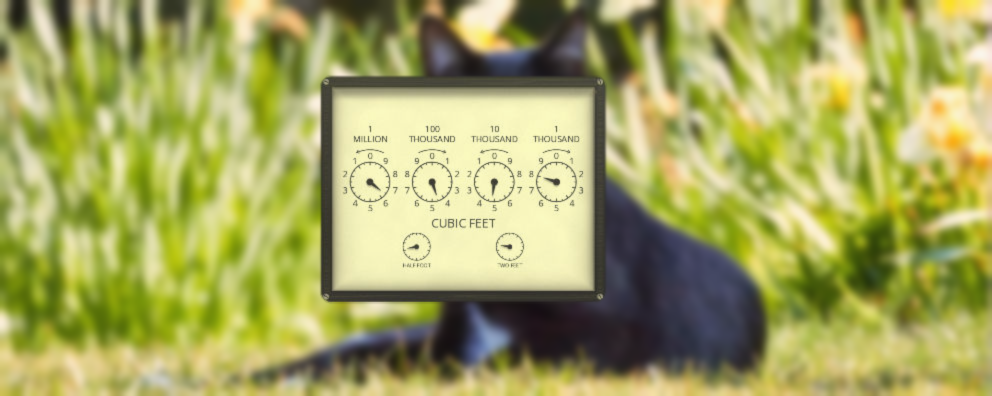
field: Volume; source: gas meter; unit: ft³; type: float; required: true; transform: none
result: 644800 ft³
